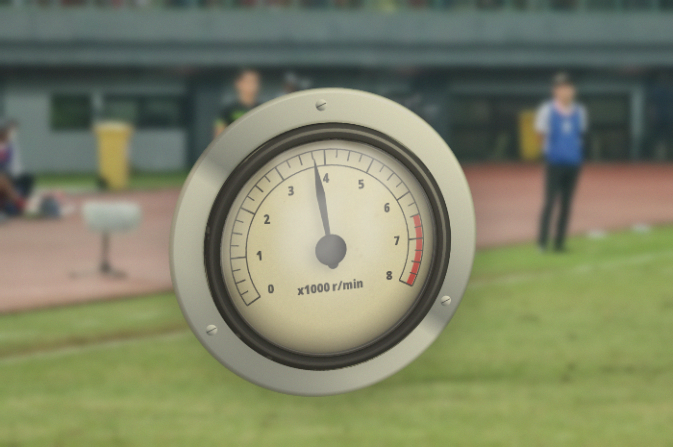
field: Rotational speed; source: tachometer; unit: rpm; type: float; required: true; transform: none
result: 3750 rpm
